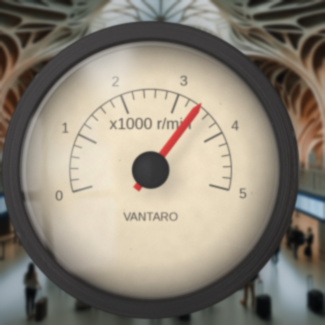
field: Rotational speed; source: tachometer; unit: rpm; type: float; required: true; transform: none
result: 3400 rpm
